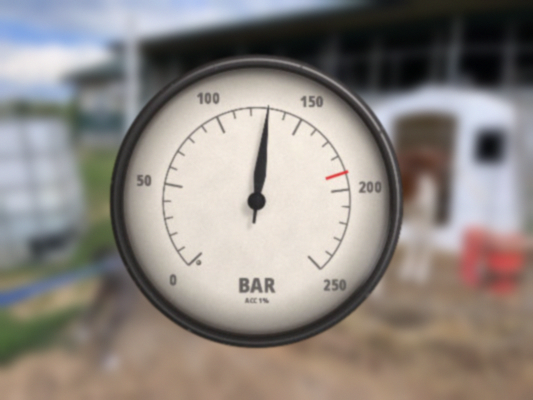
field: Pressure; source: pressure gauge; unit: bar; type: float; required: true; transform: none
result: 130 bar
